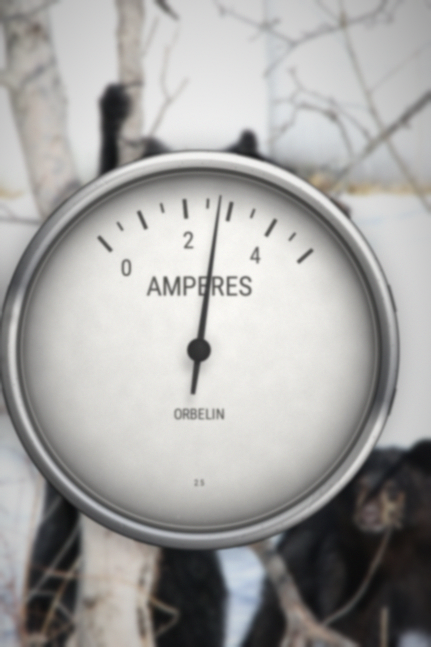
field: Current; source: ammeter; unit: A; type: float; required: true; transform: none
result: 2.75 A
